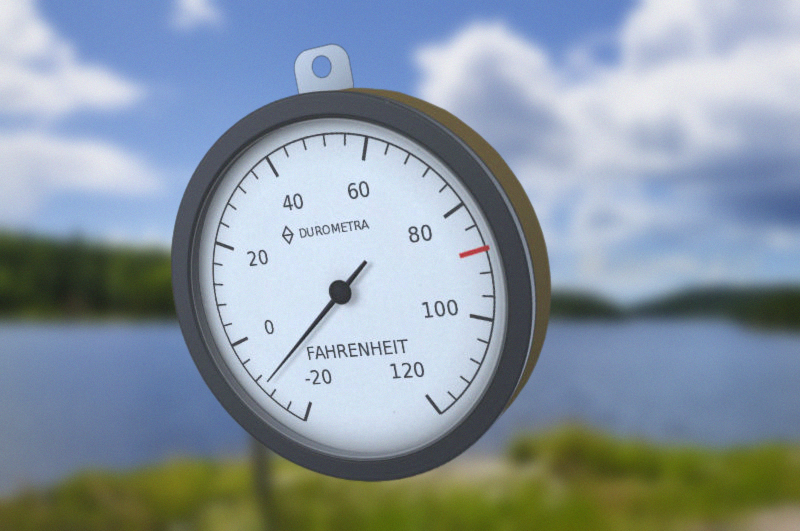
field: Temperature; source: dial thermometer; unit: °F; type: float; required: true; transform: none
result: -10 °F
